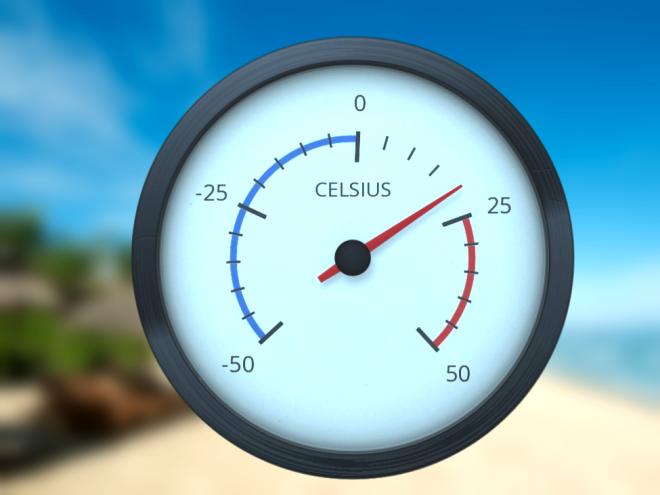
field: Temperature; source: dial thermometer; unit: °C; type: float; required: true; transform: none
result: 20 °C
